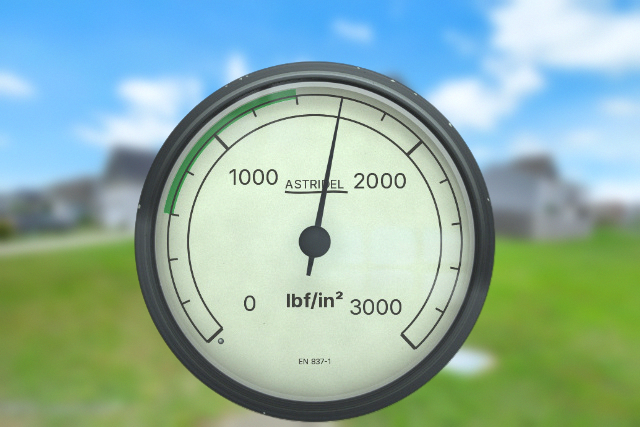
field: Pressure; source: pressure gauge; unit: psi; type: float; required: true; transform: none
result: 1600 psi
